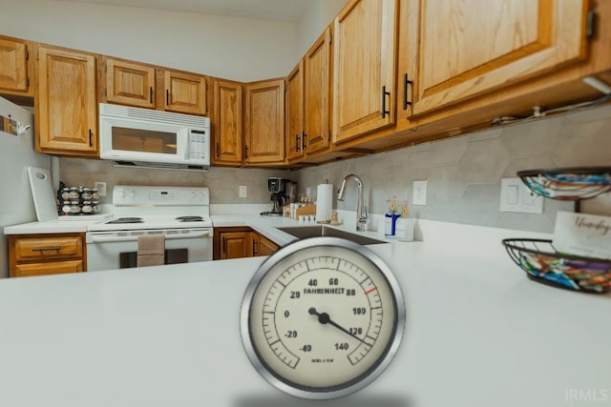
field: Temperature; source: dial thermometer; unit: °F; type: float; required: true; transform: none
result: 124 °F
